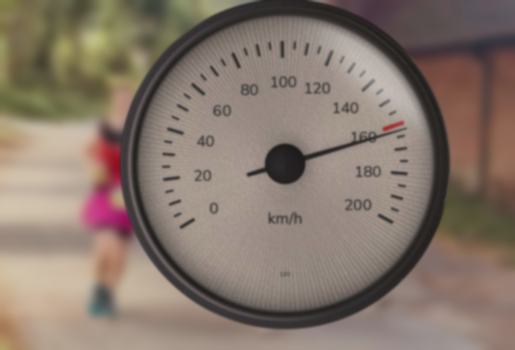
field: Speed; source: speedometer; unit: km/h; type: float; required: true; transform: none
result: 162.5 km/h
